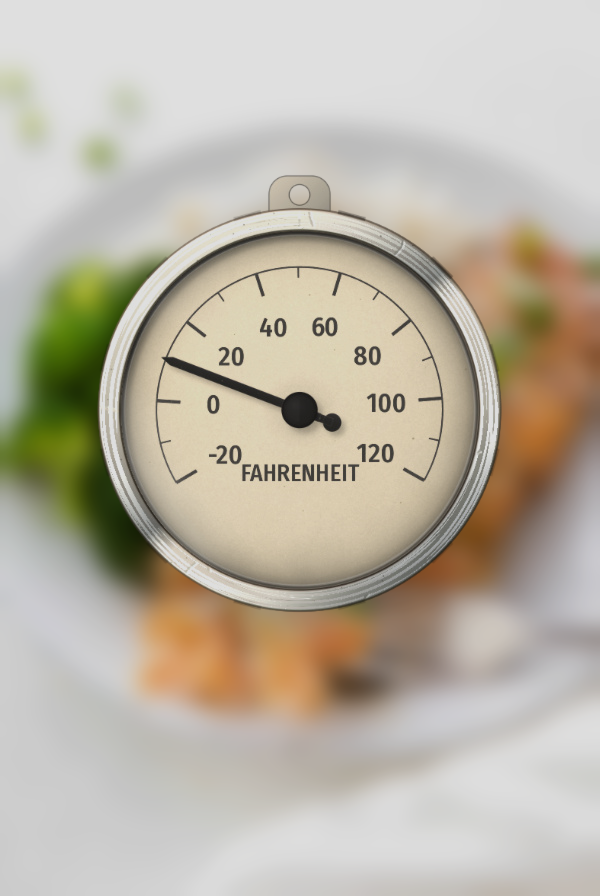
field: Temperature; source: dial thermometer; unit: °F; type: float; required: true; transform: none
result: 10 °F
